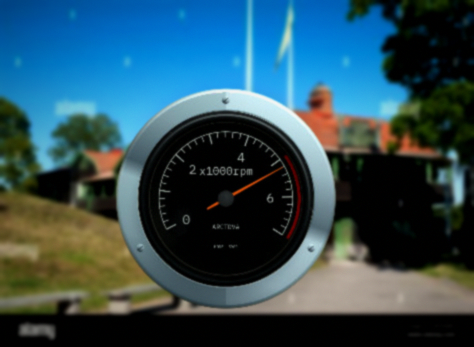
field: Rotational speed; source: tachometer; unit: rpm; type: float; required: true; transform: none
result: 5200 rpm
